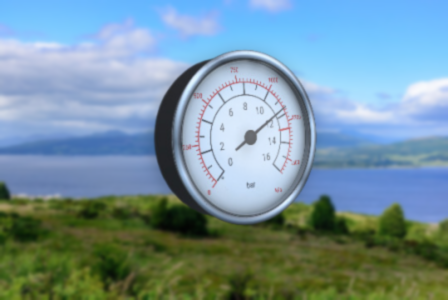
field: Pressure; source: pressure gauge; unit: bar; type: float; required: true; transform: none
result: 11.5 bar
